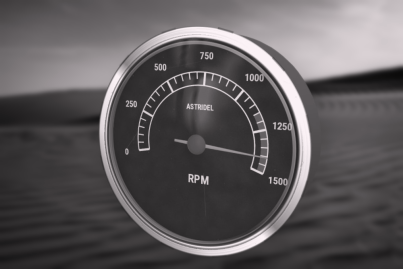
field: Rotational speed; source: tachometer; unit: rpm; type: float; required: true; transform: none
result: 1400 rpm
